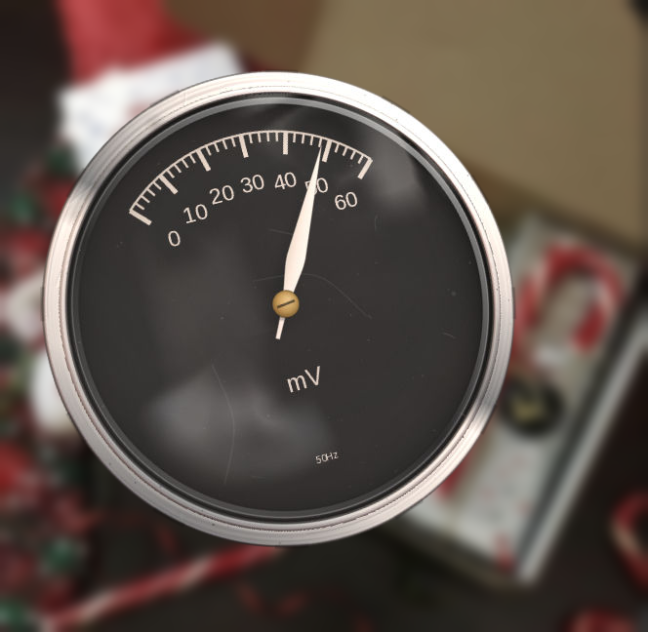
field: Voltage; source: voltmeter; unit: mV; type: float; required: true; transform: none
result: 48 mV
